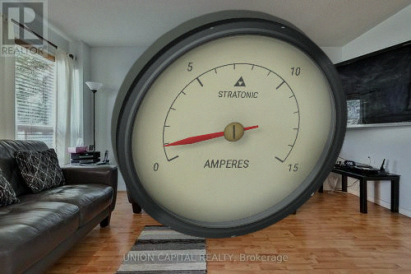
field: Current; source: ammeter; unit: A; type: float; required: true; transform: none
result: 1 A
